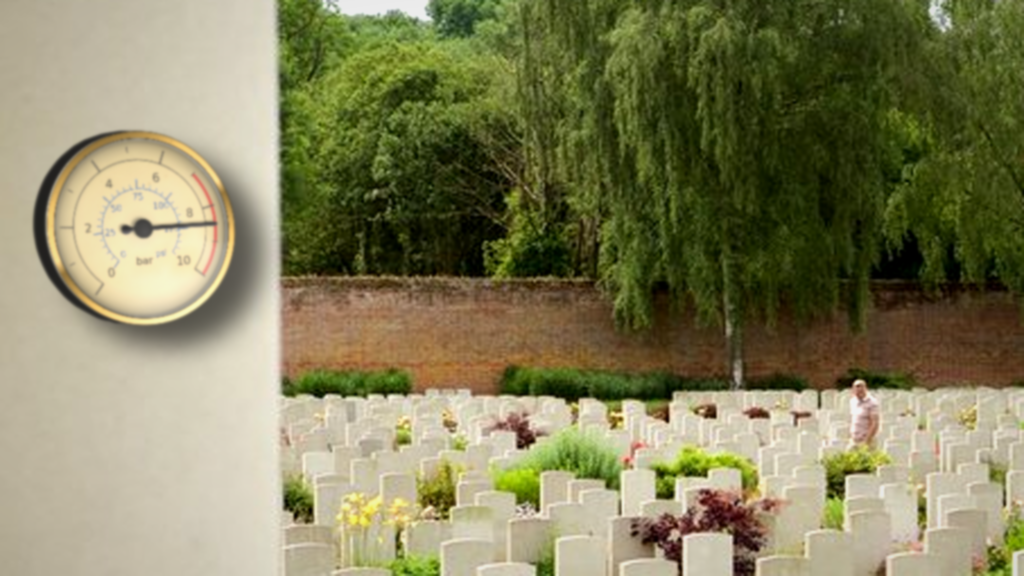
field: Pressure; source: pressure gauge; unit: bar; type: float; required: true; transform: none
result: 8.5 bar
